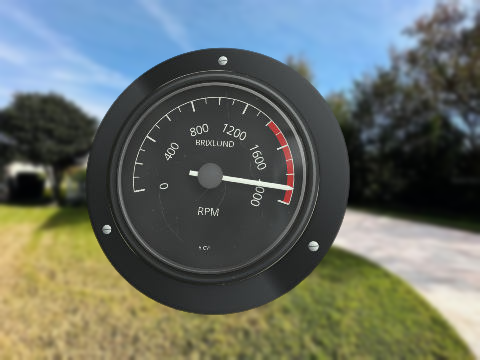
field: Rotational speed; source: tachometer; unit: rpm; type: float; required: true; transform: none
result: 1900 rpm
